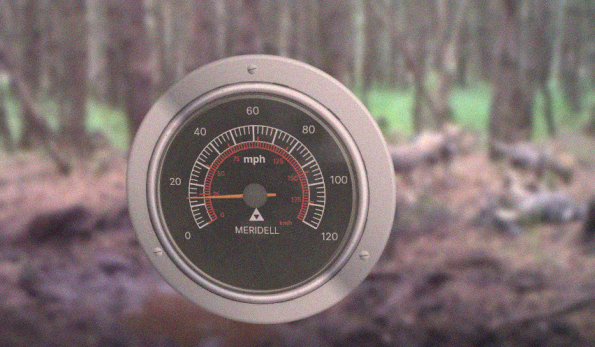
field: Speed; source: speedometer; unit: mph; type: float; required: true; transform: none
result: 14 mph
